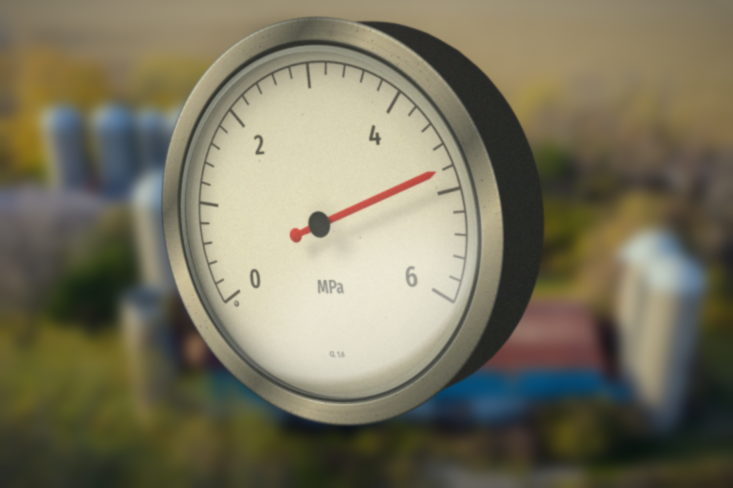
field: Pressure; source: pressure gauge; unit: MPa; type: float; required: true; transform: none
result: 4.8 MPa
